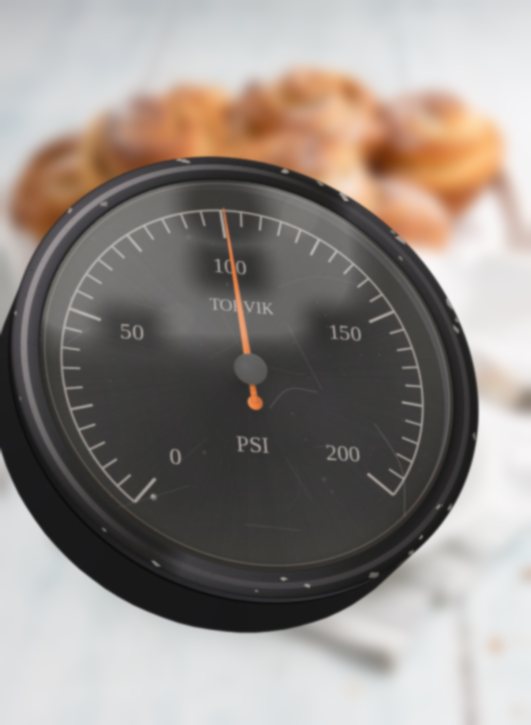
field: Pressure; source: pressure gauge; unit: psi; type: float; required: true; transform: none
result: 100 psi
